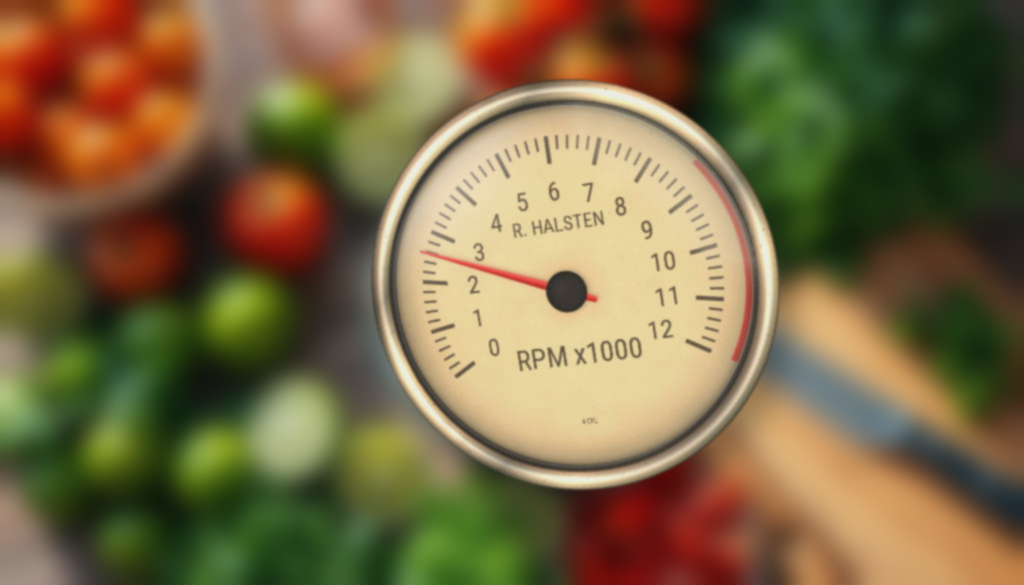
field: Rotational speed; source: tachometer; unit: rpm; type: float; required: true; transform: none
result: 2600 rpm
